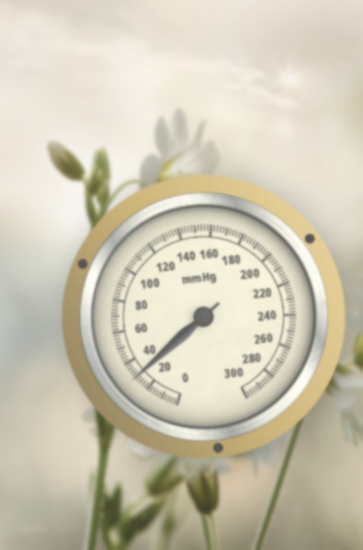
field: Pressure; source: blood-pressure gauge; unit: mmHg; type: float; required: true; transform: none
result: 30 mmHg
